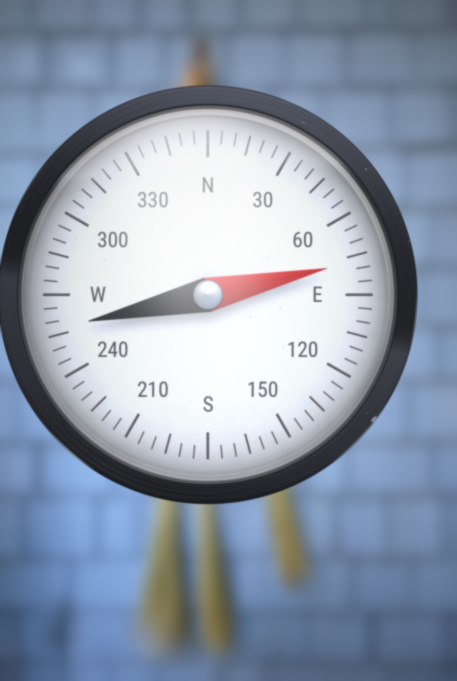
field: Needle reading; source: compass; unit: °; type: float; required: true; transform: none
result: 77.5 °
